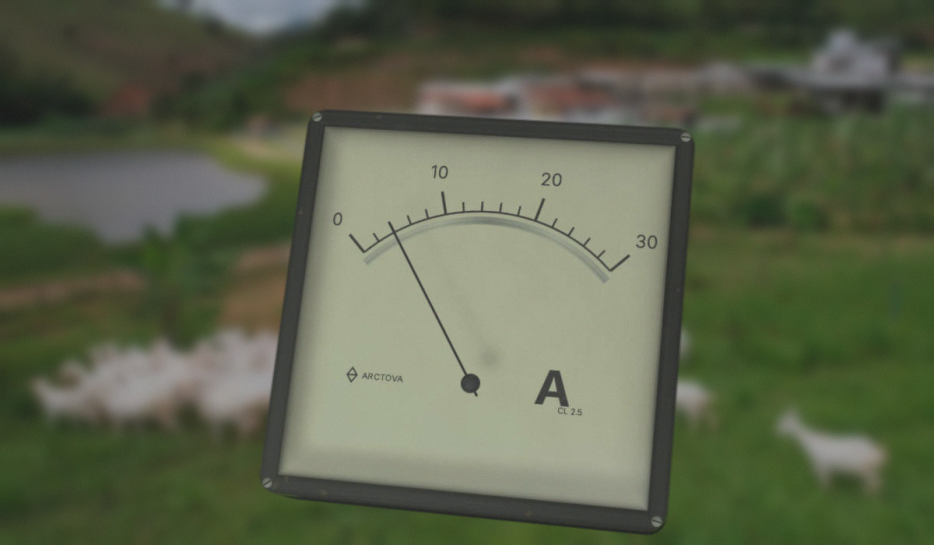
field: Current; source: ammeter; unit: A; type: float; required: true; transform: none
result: 4 A
